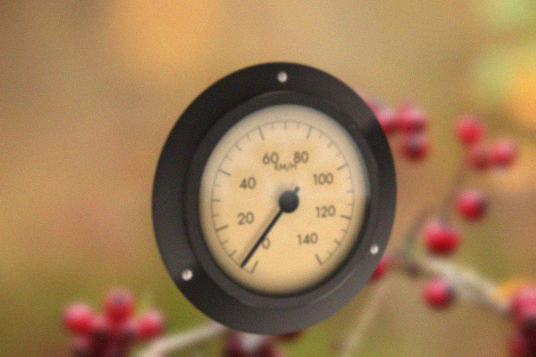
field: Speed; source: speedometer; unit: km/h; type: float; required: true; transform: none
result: 5 km/h
